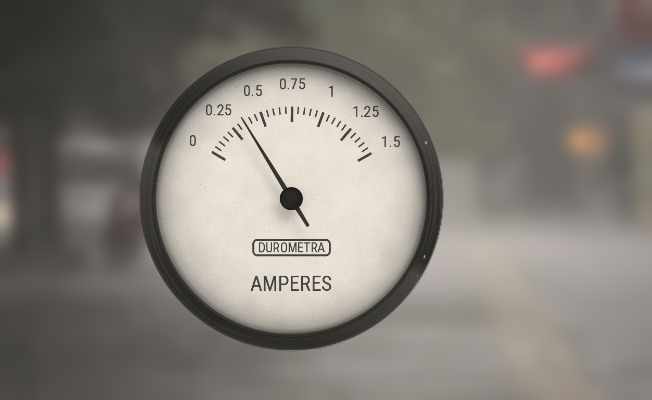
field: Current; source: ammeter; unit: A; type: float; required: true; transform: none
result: 0.35 A
